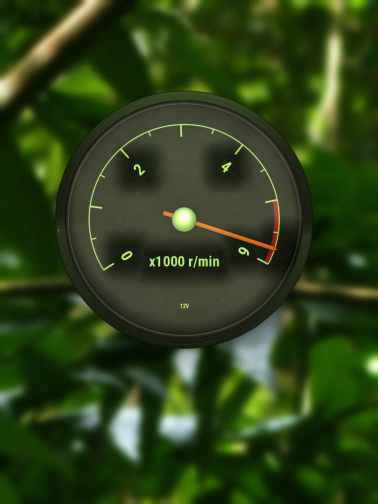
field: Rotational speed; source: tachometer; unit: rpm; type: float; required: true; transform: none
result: 5750 rpm
